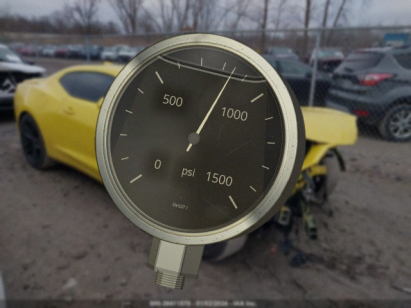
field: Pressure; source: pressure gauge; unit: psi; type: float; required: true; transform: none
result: 850 psi
